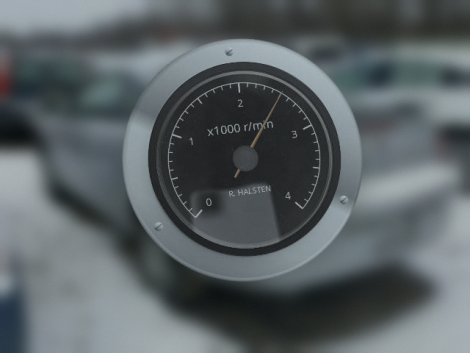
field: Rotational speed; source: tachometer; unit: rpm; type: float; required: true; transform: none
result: 2500 rpm
